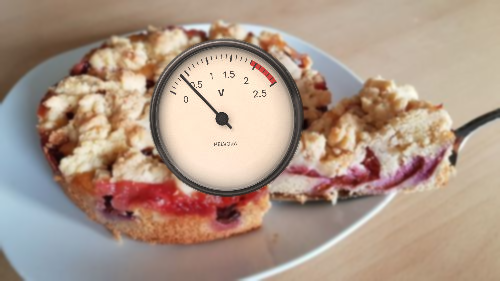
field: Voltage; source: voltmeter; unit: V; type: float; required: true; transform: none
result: 0.4 V
